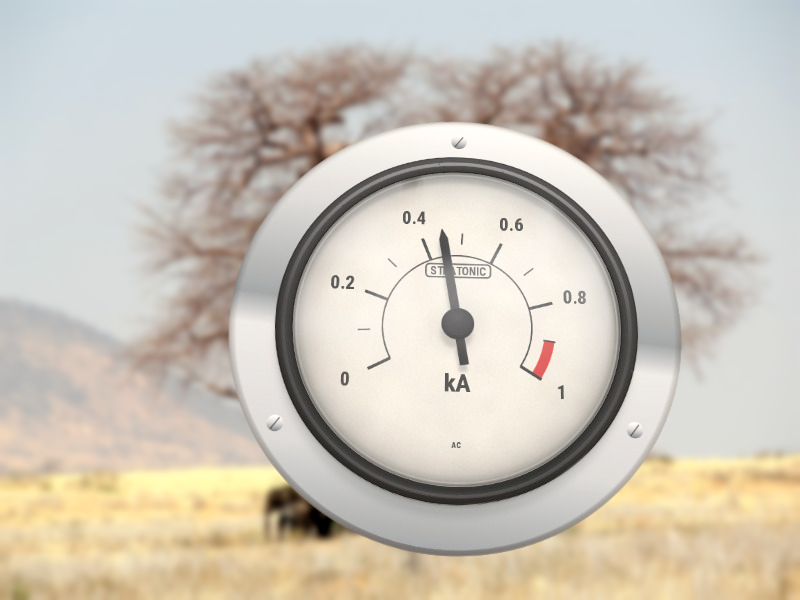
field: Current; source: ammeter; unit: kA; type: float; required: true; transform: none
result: 0.45 kA
